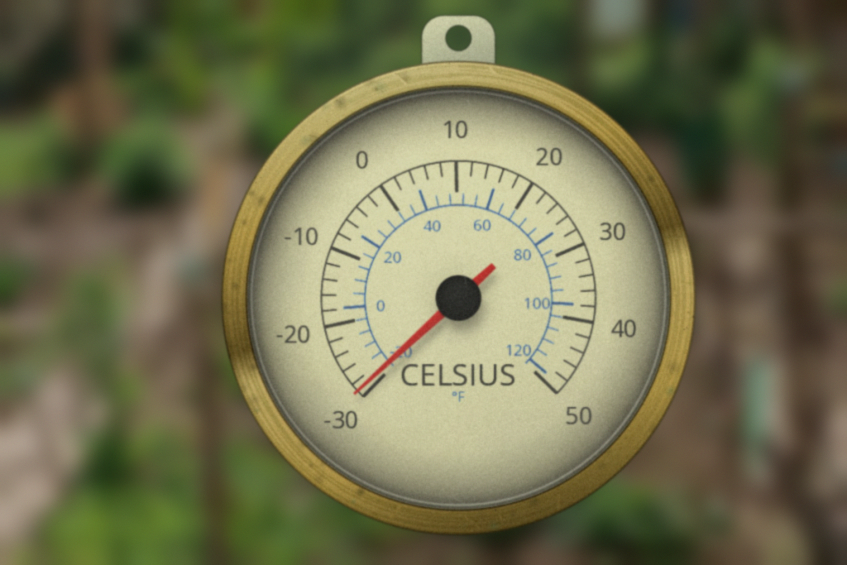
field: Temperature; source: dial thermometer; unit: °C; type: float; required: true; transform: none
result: -29 °C
